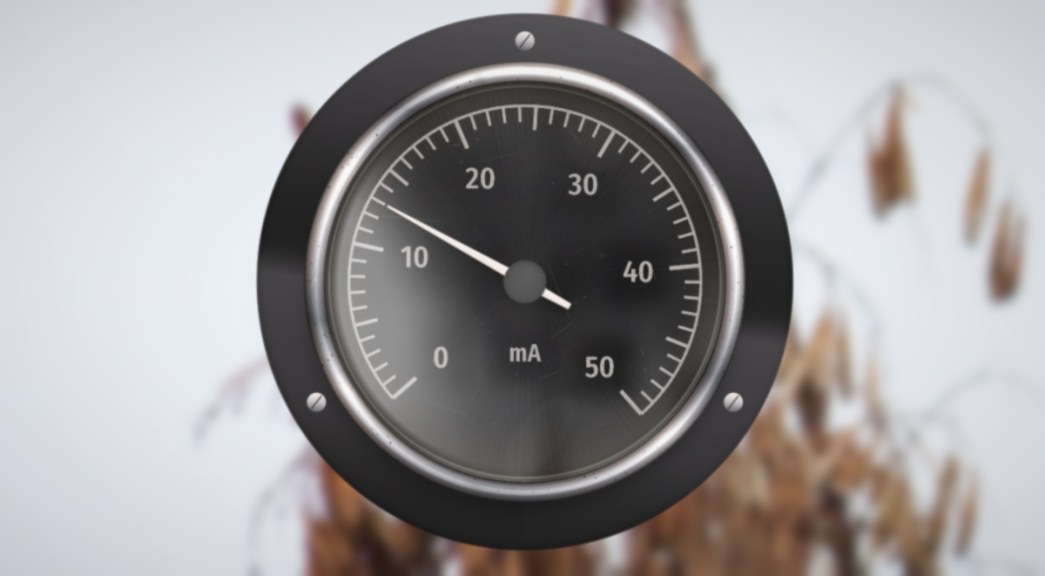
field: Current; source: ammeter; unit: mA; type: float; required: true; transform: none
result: 13 mA
